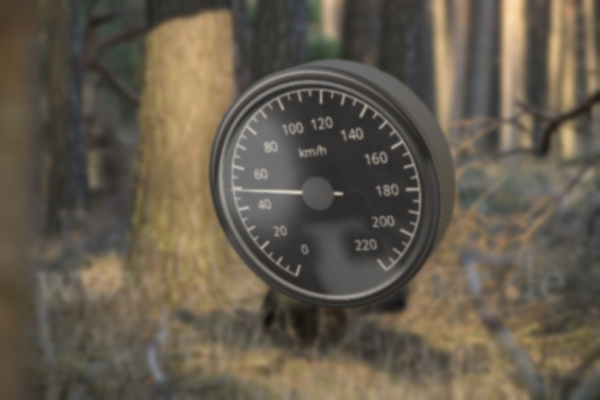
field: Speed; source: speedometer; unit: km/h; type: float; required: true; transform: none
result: 50 km/h
